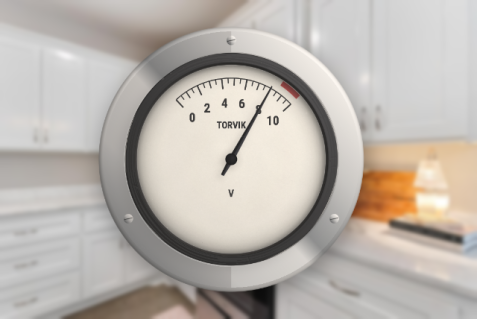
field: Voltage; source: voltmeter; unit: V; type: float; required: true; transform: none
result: 8 V
